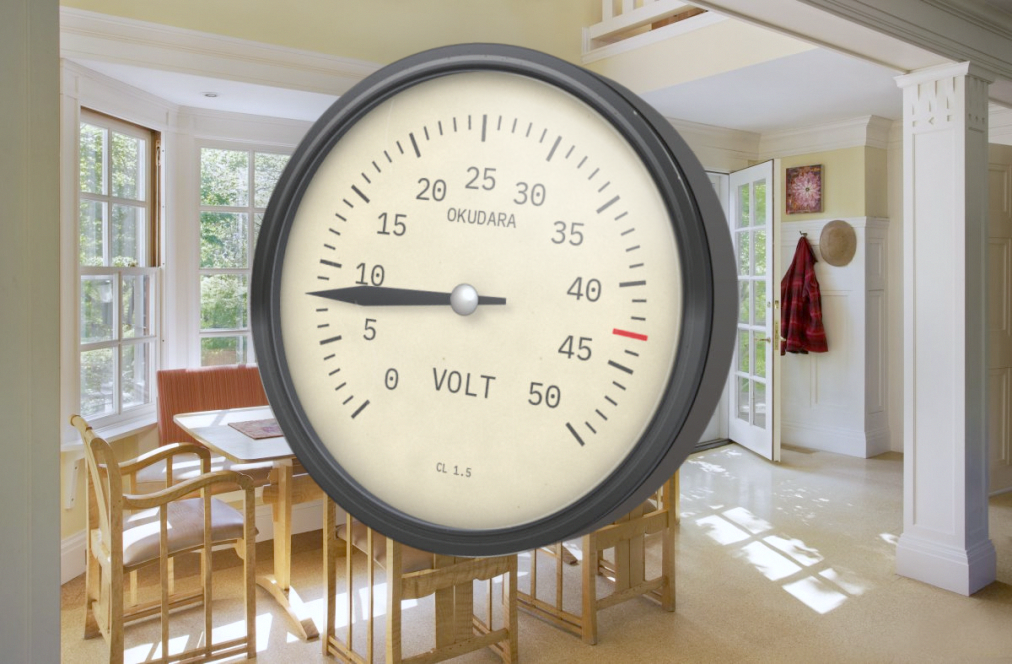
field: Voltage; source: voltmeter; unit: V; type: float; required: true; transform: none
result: 8 V
